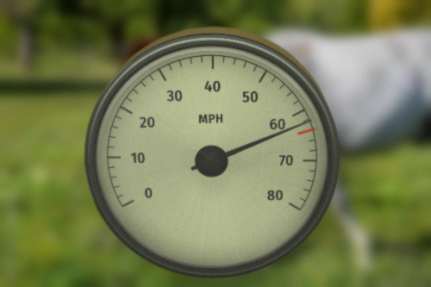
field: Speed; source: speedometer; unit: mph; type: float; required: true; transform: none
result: 62 mph
